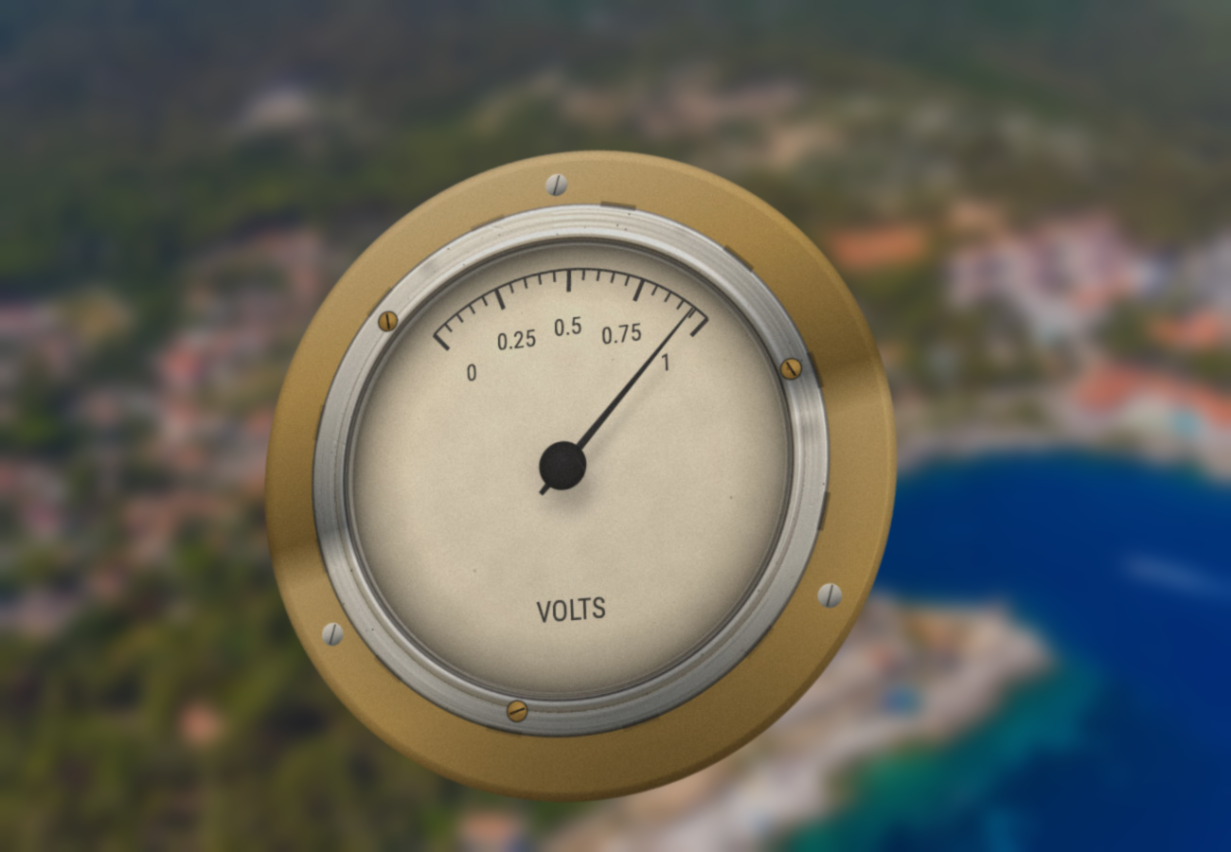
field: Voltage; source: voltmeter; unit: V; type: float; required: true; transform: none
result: 0.95 V
